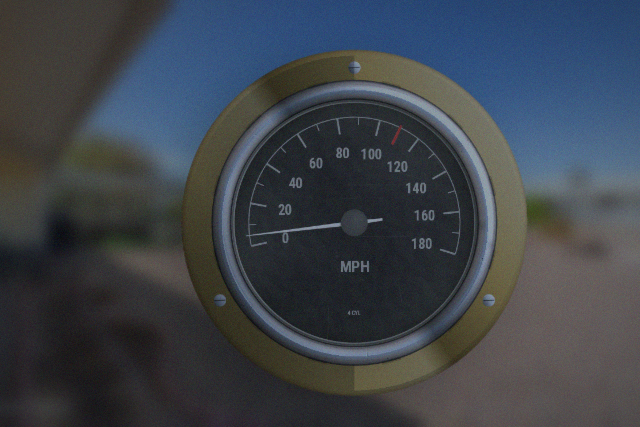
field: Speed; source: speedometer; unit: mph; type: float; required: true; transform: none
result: 5 mph
